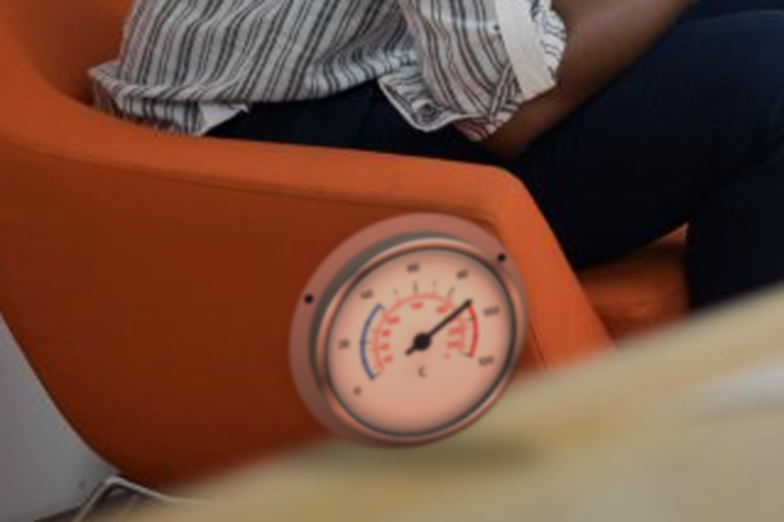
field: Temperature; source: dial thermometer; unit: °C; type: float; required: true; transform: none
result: 90 °C
